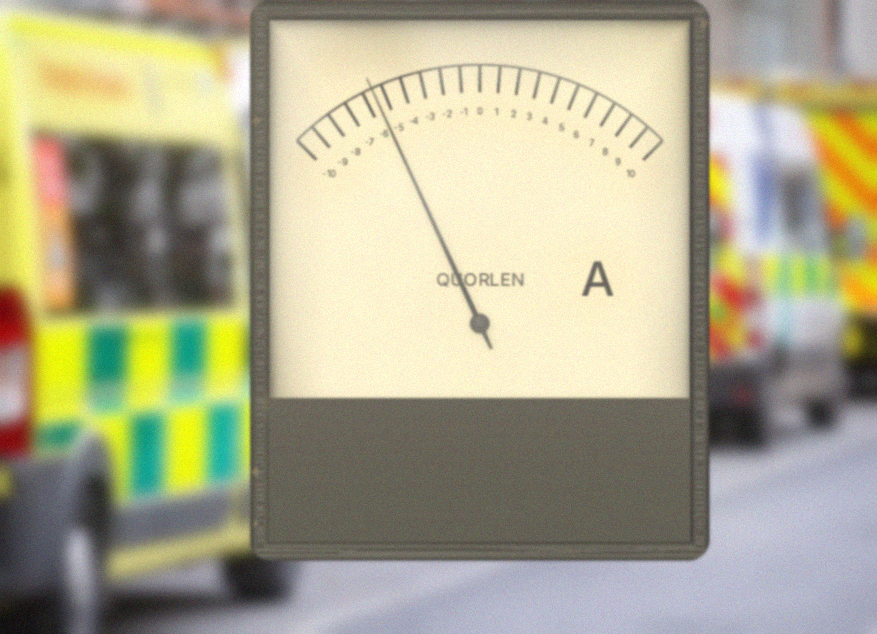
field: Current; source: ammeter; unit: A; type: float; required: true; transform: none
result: -5.5 A
